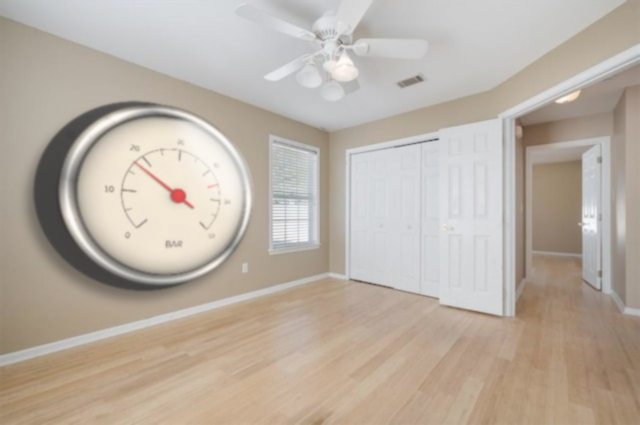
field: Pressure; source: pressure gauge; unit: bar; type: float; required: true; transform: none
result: 17.5 bar
